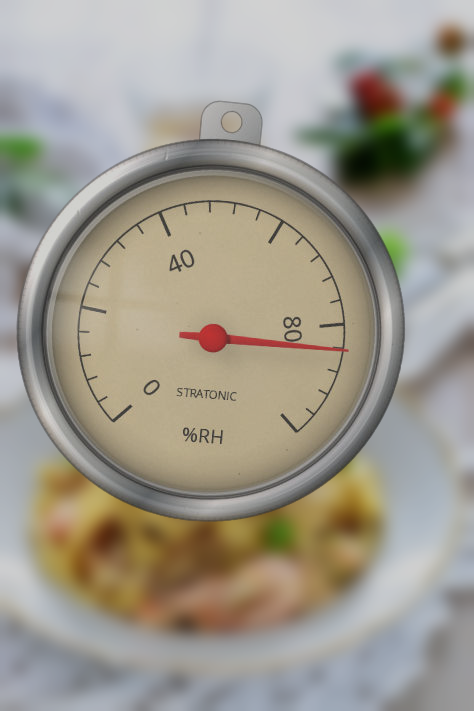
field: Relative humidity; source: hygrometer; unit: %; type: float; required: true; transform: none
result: 84 %
